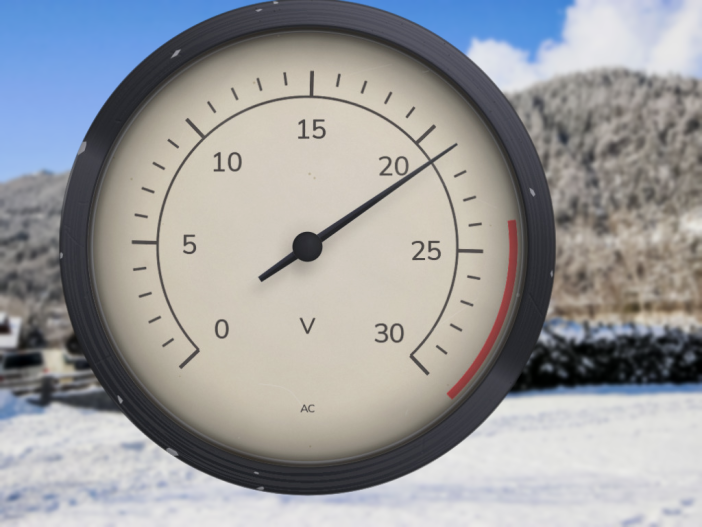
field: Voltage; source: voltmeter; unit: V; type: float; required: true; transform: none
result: 21 V
